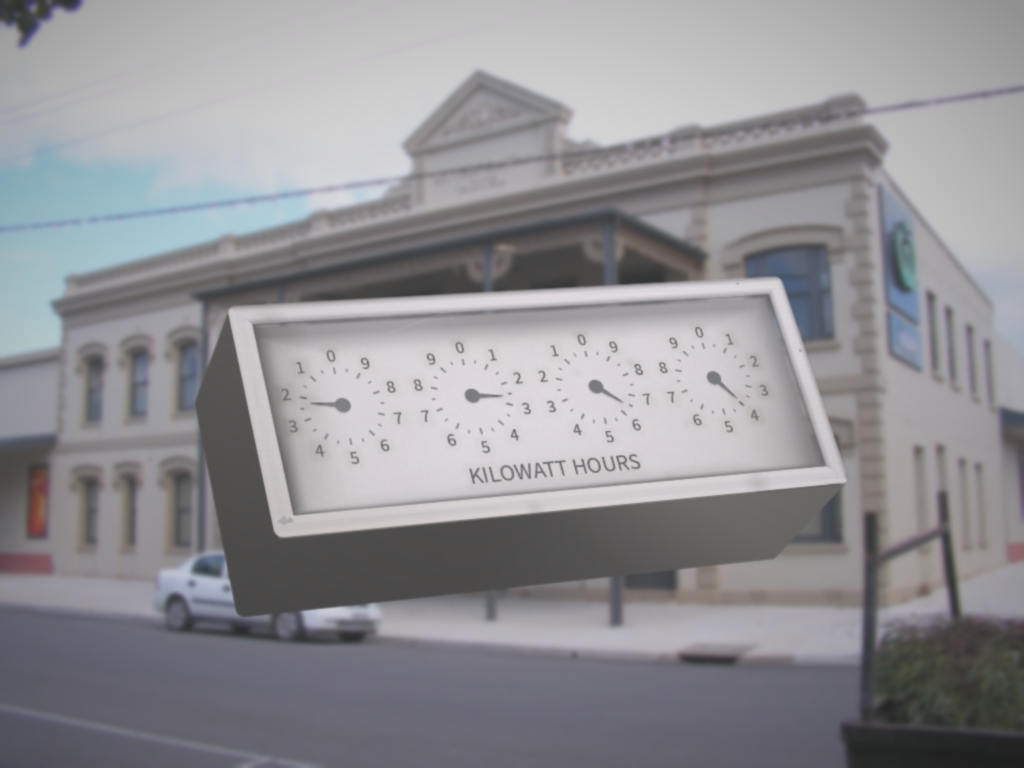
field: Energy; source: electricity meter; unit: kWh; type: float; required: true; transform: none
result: 2264 kWh
